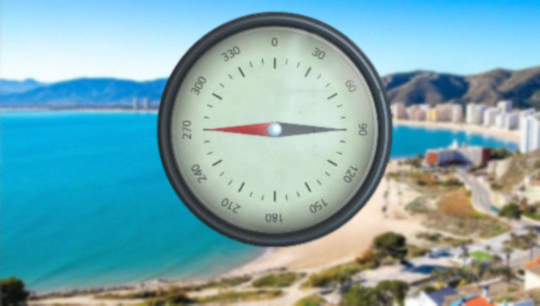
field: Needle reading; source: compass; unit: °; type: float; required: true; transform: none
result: 270 °
